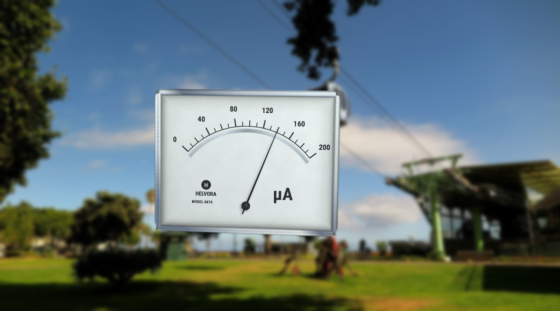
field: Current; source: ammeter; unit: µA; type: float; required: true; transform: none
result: 140 µA
